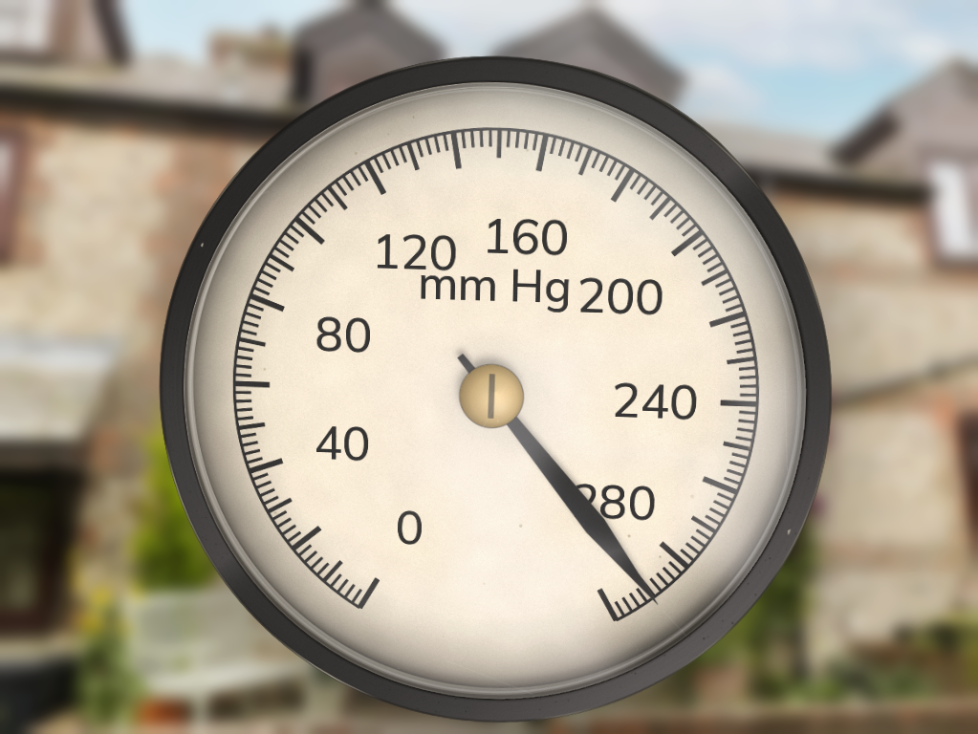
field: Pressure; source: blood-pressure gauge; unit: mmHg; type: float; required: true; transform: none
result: 290 mmHg
